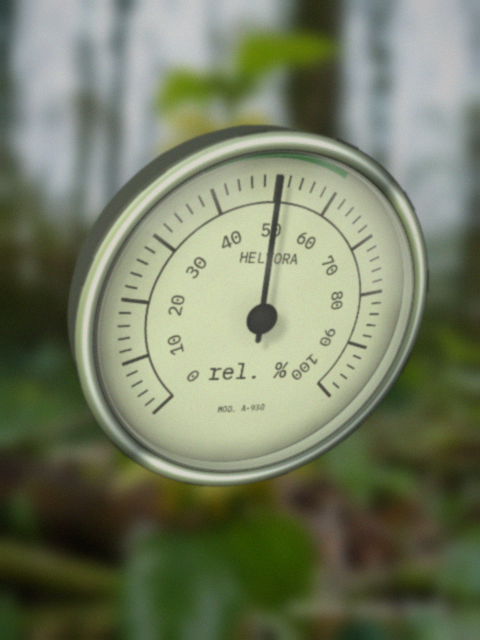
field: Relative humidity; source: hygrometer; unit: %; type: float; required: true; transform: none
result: 50 %
